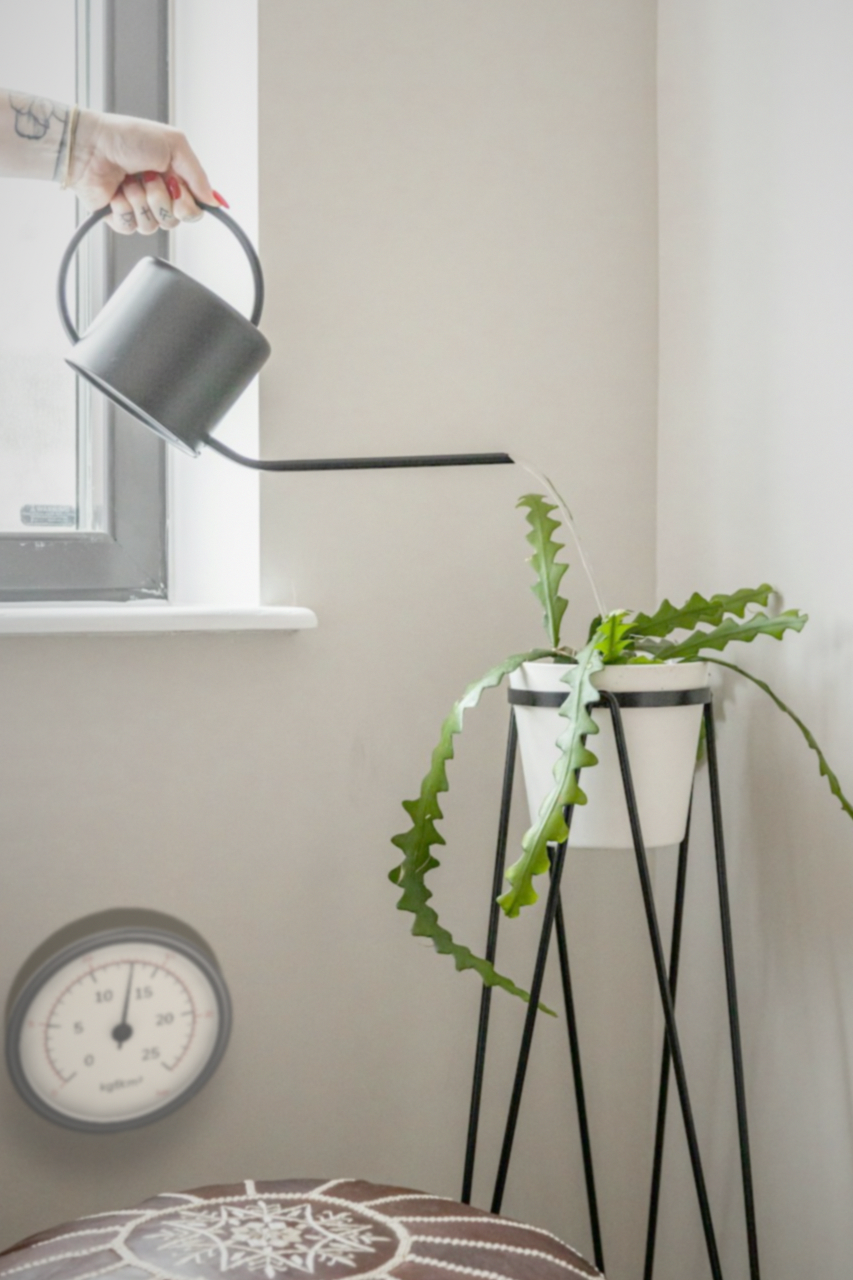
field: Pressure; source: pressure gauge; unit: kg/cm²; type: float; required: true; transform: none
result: 13 kg/cm²
